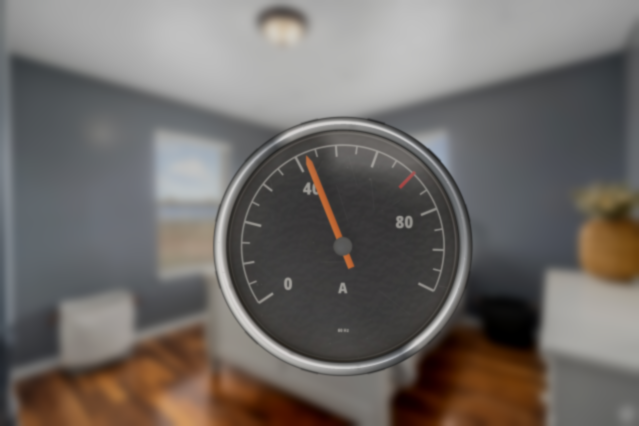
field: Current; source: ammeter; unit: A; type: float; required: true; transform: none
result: 42.5 A
